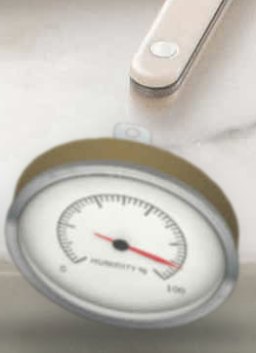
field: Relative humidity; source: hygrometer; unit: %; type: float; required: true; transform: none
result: 90 %
